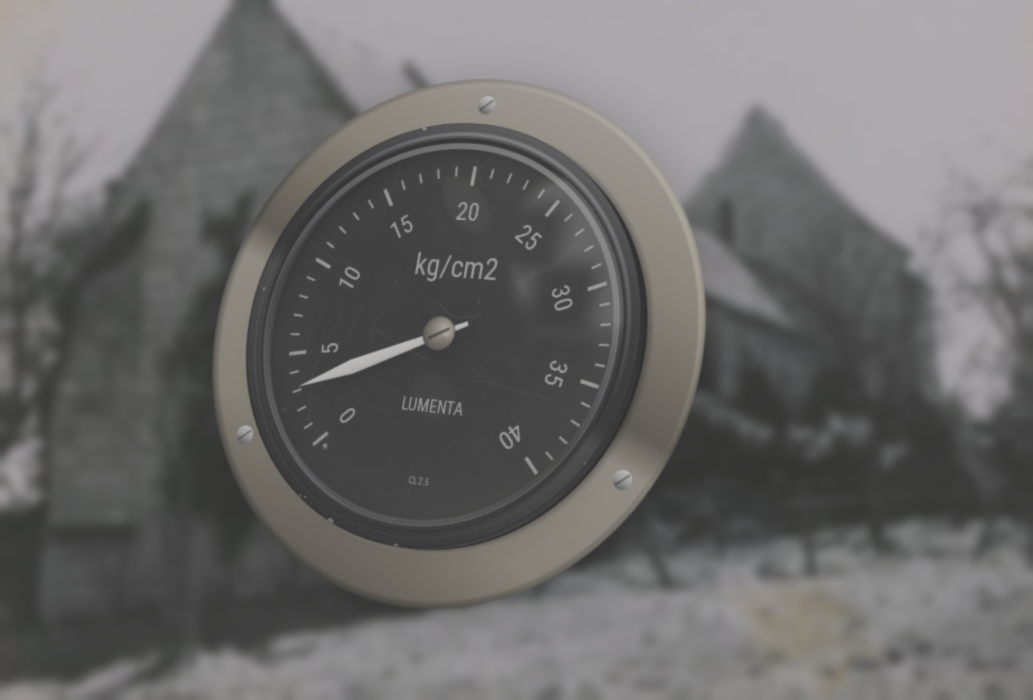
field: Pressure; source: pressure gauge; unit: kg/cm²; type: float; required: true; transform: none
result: 3 kg/cm²
